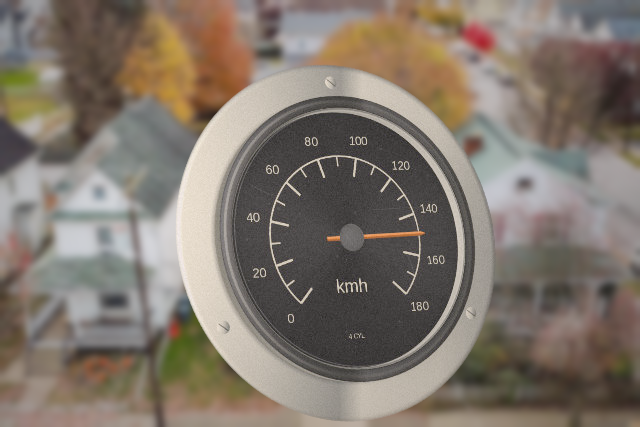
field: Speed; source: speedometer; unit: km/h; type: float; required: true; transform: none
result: 150 km/h
